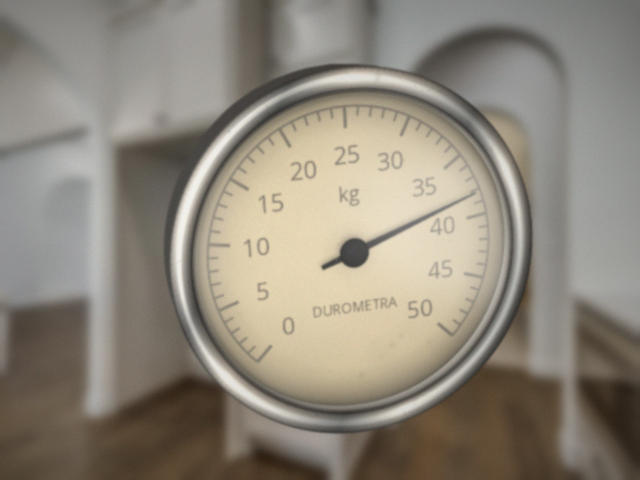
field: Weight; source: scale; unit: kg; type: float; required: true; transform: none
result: 38 kg
